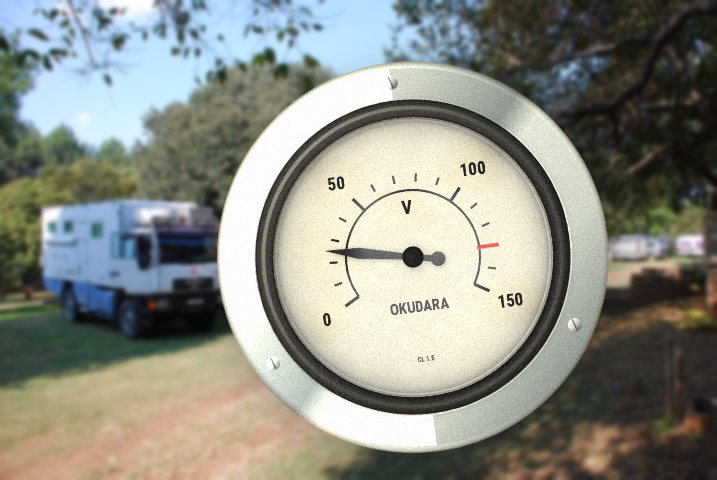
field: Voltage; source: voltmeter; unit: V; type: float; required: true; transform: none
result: 25 V
